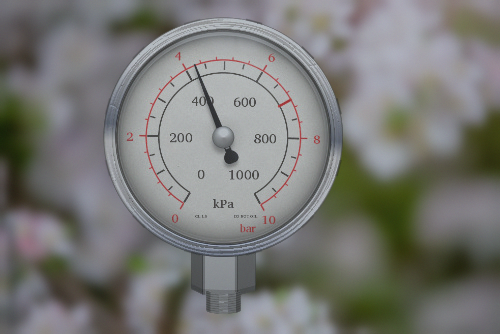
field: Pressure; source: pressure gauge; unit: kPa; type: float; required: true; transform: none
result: 425 kPa
